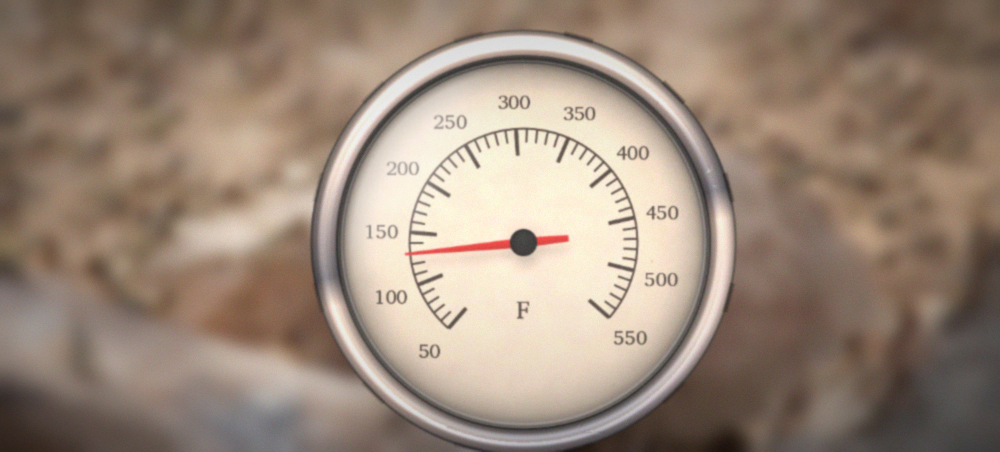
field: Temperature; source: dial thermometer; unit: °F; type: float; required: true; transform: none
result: 130 °F
